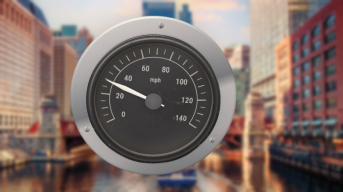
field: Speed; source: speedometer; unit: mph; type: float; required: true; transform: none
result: 30 mph
